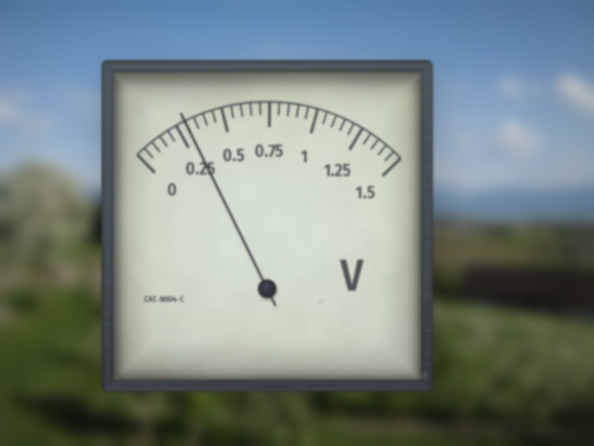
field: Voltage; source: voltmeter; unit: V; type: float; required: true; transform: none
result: 0.3 V
